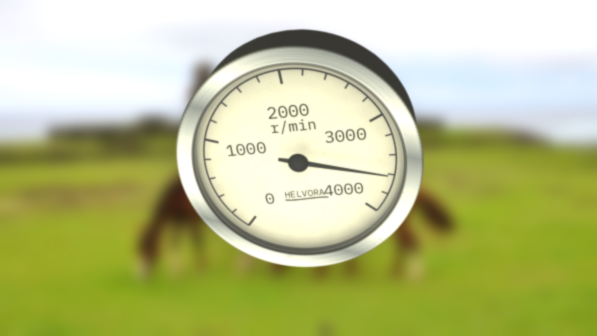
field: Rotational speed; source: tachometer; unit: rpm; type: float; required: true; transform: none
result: 3600 rpm
